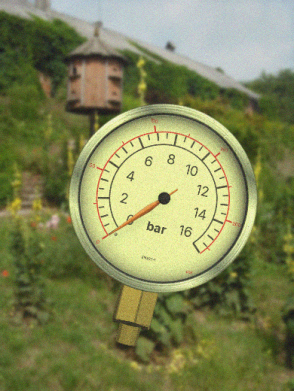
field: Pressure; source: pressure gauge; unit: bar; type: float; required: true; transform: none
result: 0 bar
